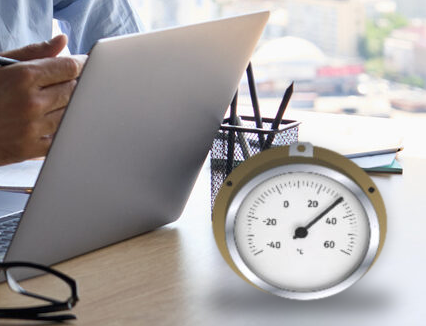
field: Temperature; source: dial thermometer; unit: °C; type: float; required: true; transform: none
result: 30 °C
